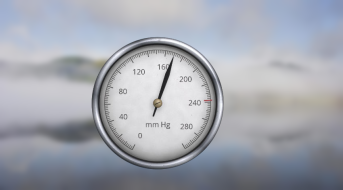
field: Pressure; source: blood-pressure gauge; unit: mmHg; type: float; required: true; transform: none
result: 170 mmHg
